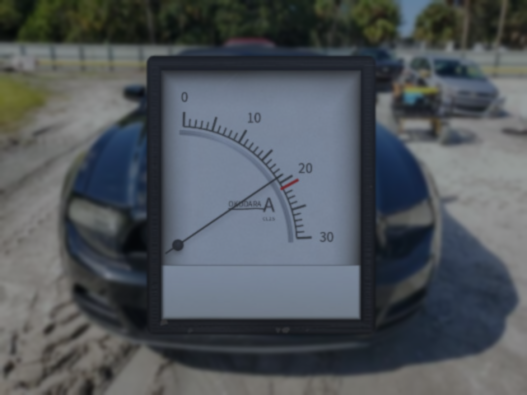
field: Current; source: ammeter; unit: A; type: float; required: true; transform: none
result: 19 A
